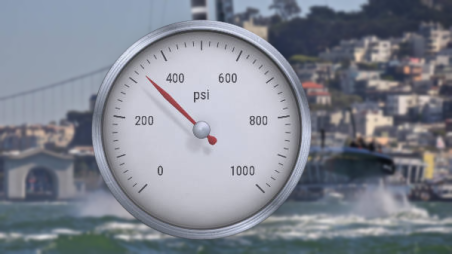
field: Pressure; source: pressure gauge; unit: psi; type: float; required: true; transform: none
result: 330 psi
